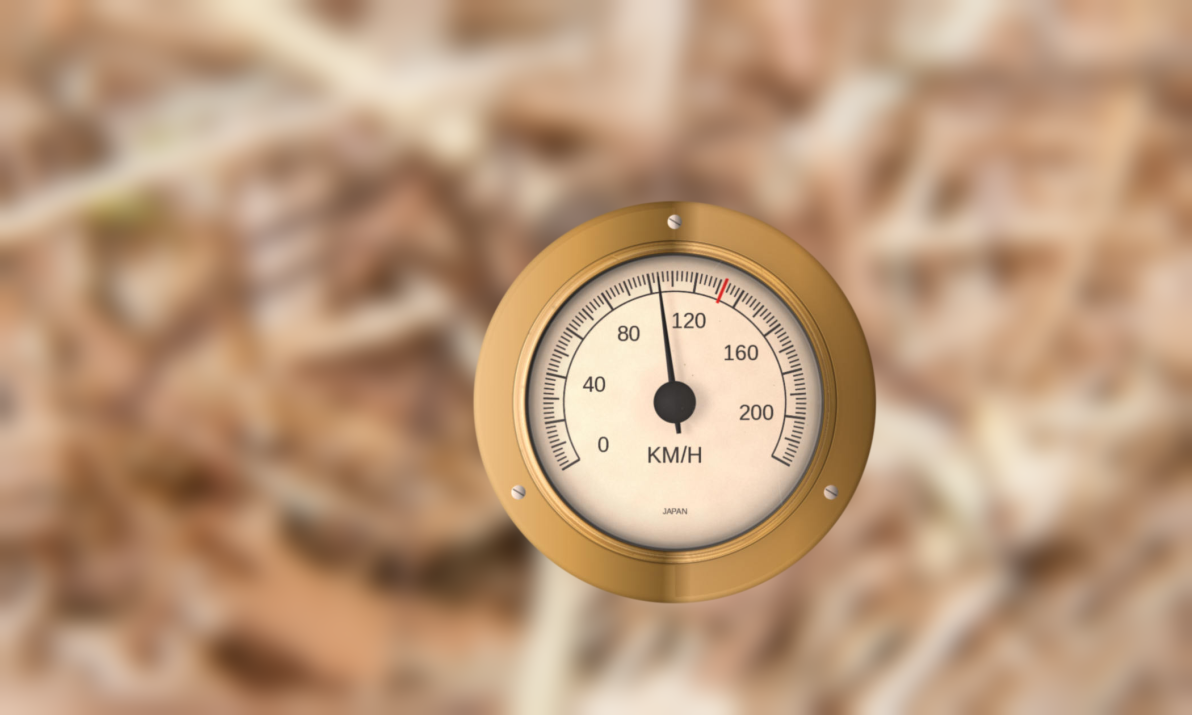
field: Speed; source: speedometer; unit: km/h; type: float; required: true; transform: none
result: 104 km/h
